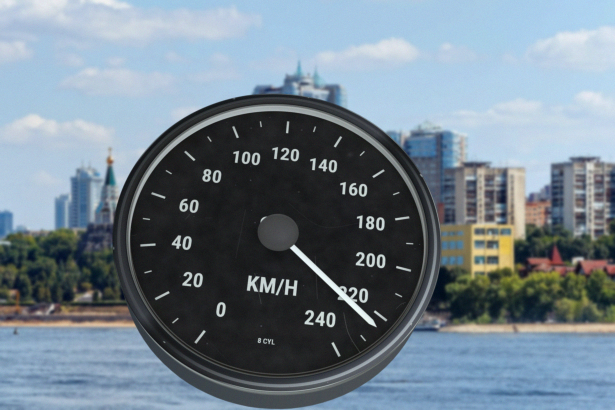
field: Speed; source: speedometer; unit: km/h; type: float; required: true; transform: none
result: 225 km/h
